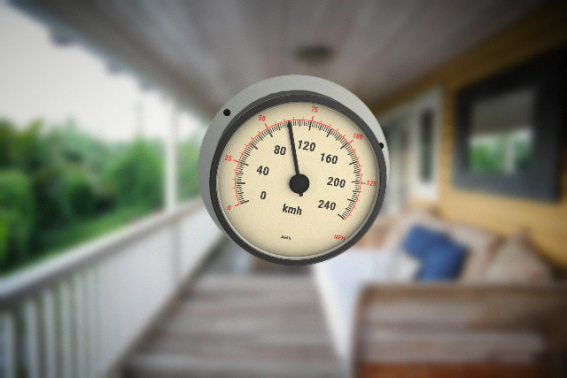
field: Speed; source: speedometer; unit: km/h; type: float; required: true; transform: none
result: 100 km/h
